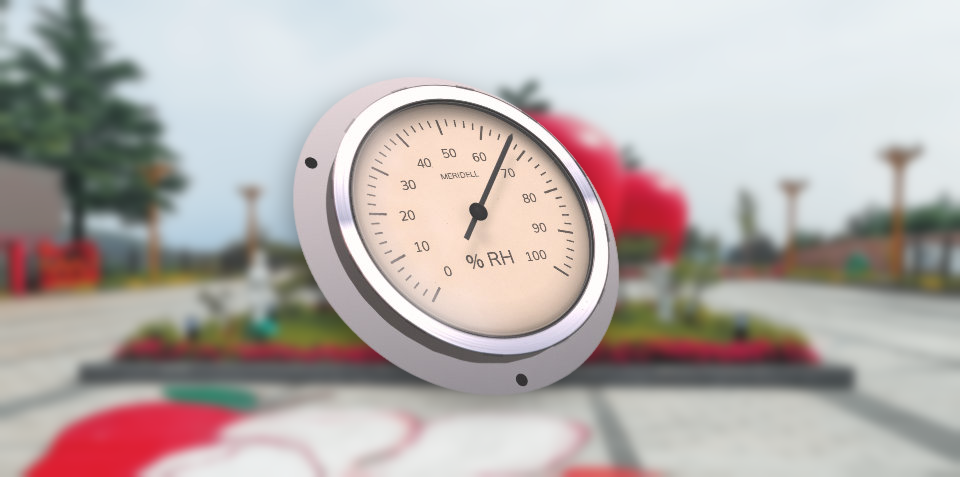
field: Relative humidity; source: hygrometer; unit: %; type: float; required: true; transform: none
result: 66 %
